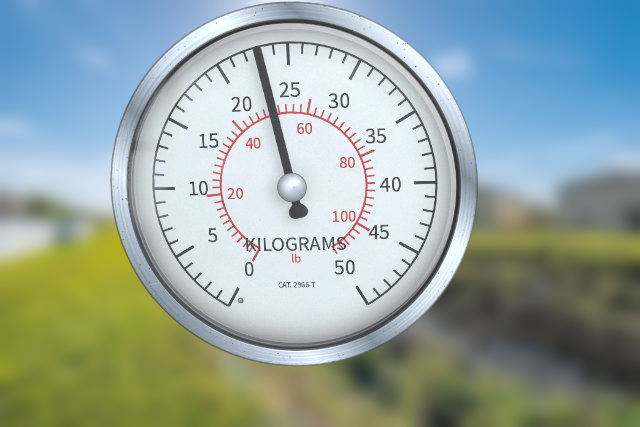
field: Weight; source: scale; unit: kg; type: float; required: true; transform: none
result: 23 kg
